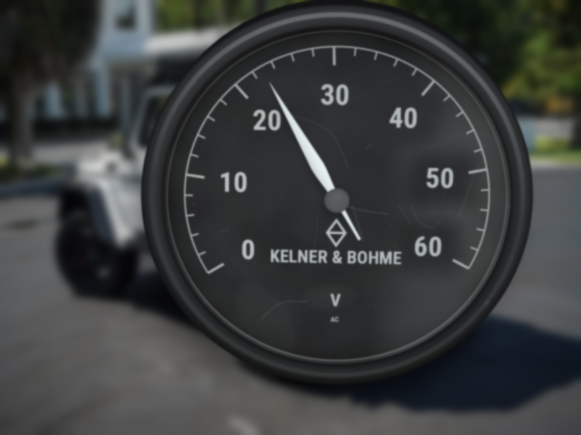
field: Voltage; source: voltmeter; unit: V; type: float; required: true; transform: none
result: 23 V
